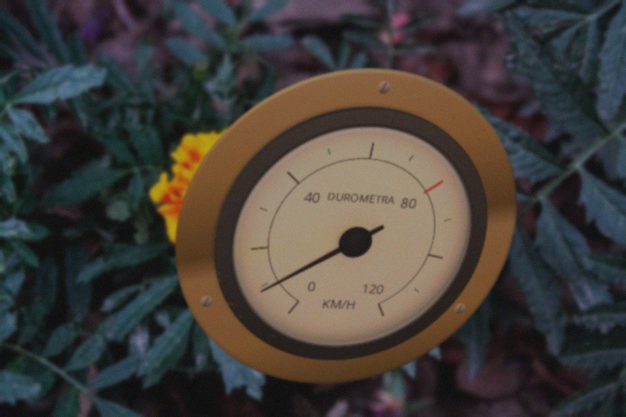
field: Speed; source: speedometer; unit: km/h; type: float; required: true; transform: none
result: 10 km/h
